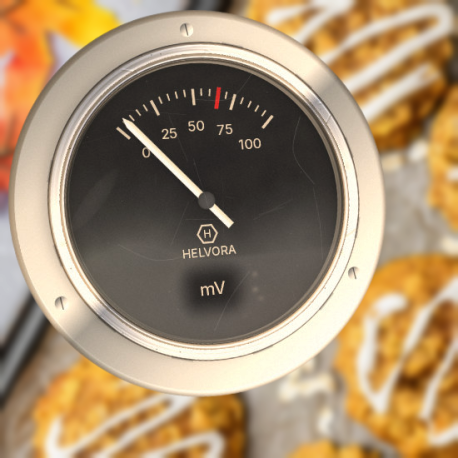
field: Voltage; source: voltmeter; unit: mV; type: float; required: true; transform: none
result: 5 mV
